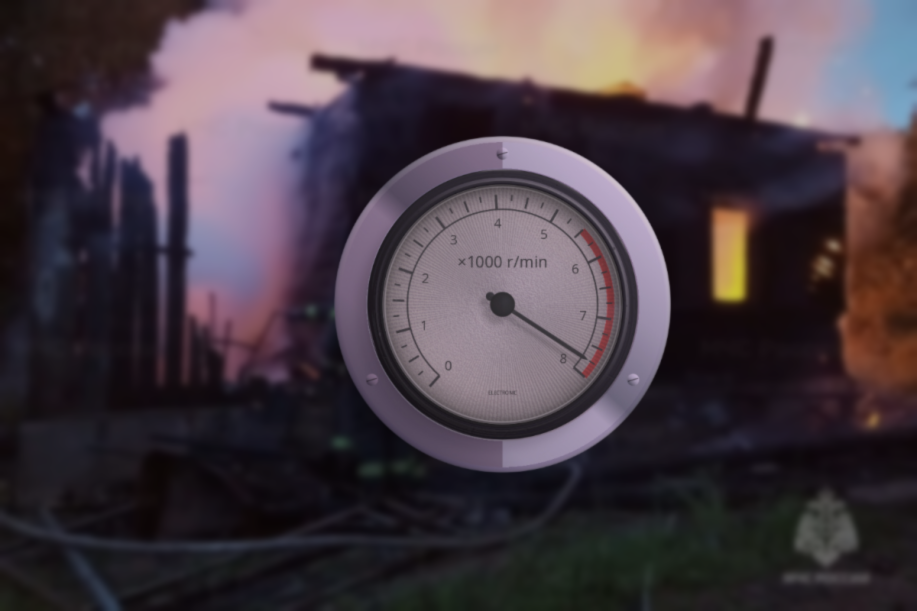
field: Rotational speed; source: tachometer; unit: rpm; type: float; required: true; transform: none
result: 7750 rpm
